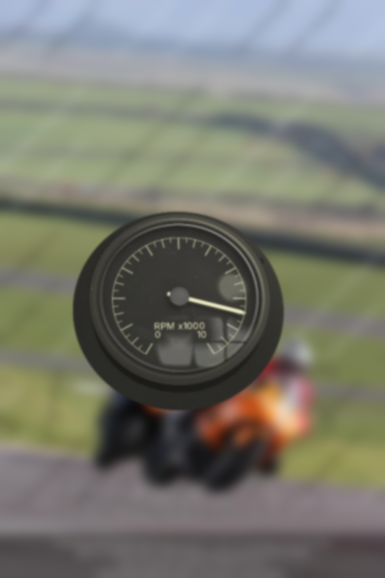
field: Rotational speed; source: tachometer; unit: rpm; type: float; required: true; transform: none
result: 8500 rpm
